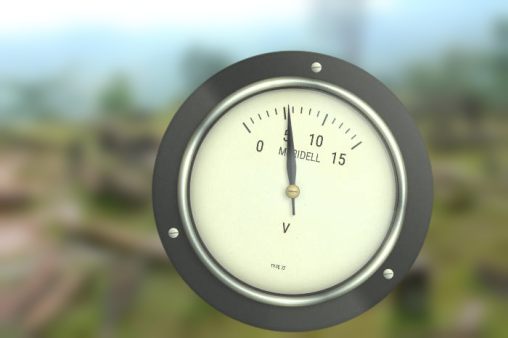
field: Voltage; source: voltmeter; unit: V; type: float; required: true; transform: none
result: 5.5 V
